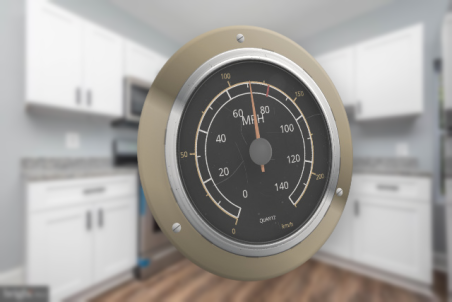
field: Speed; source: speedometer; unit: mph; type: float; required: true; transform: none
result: 70 mph
